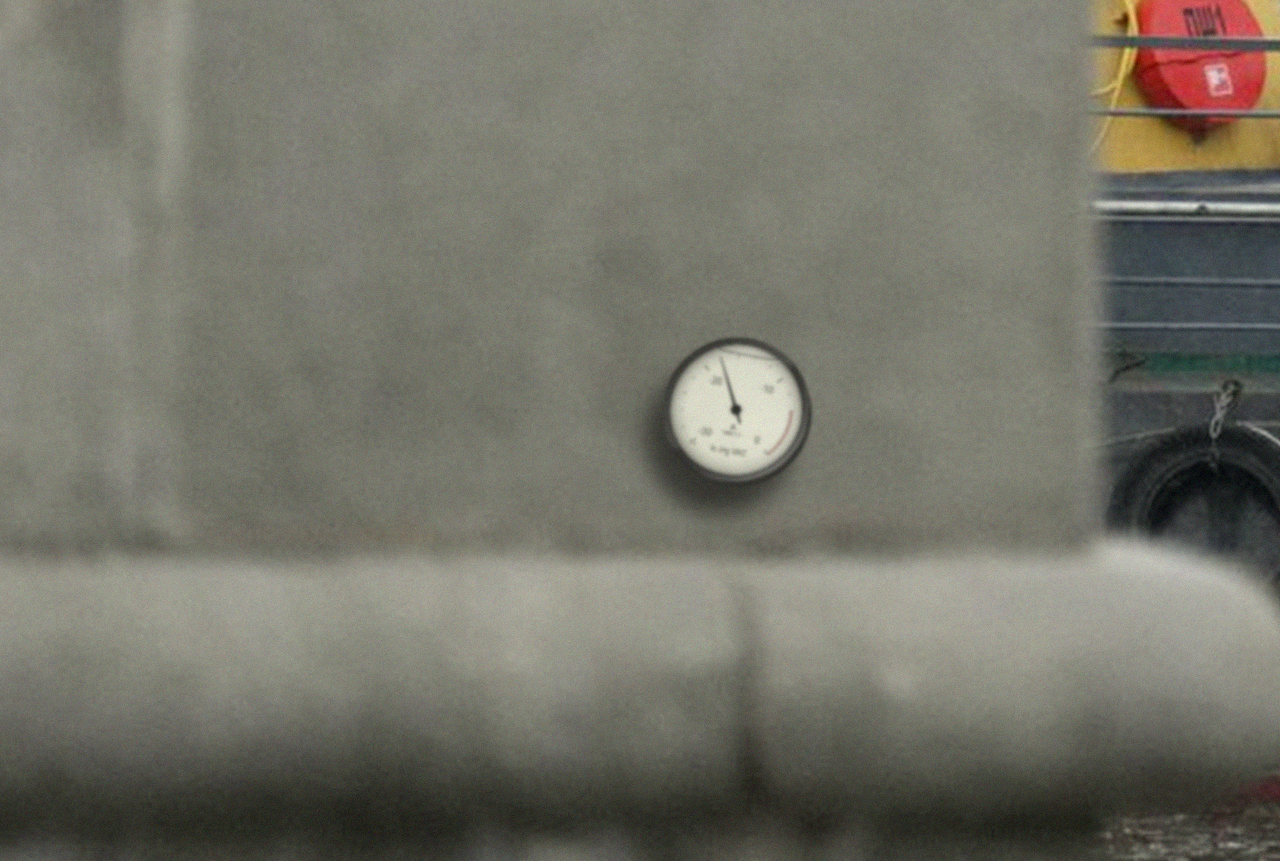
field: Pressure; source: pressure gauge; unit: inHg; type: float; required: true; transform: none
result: -18 inHg
